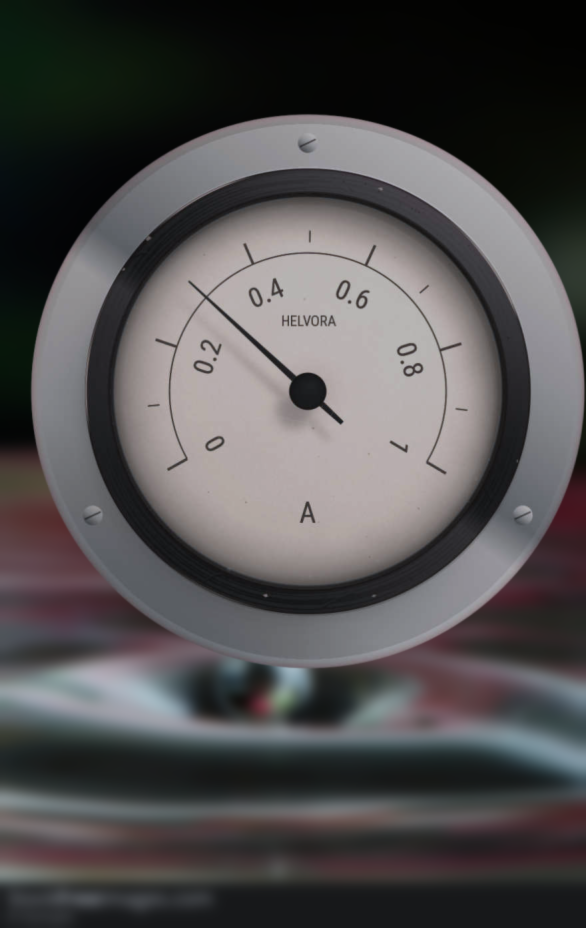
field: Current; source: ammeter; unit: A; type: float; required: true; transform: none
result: 0.3 A
